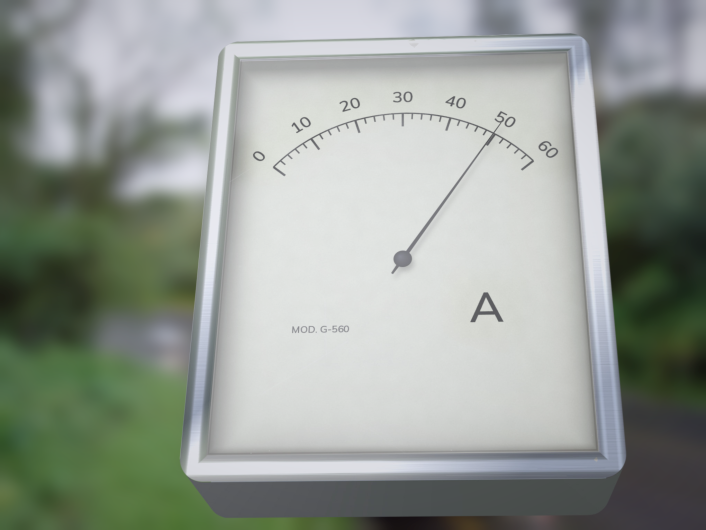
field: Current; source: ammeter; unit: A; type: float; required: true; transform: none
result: 50 A
